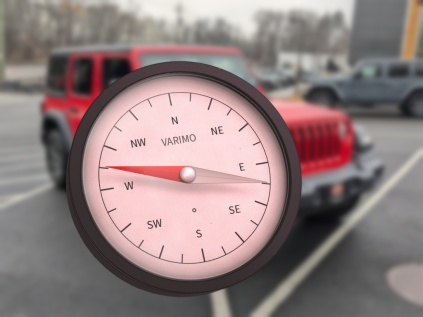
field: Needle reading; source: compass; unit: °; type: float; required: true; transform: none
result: 285 °
